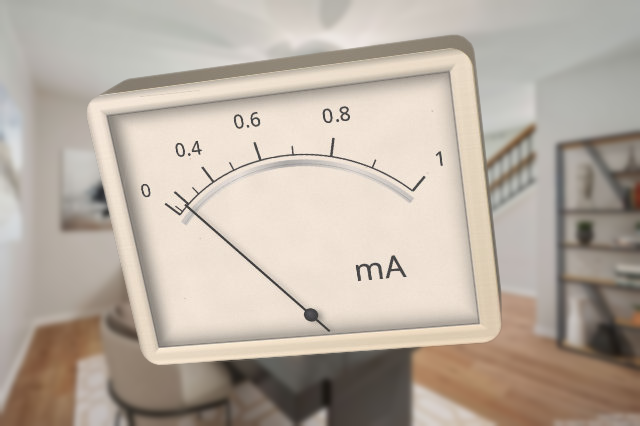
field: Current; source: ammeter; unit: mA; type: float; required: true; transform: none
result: 0.2 mA
